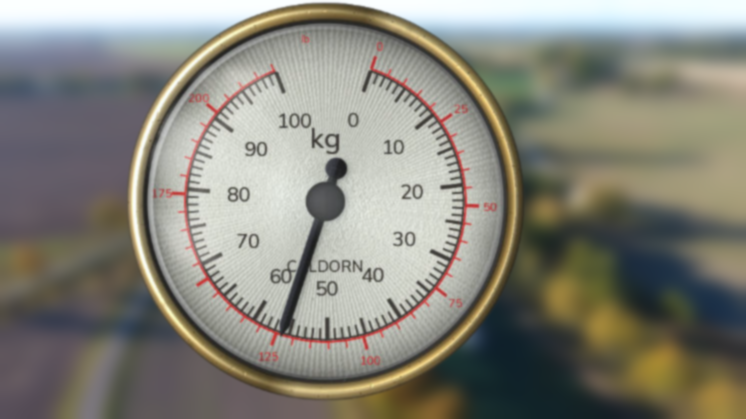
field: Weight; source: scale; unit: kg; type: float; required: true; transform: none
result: 56 kg
